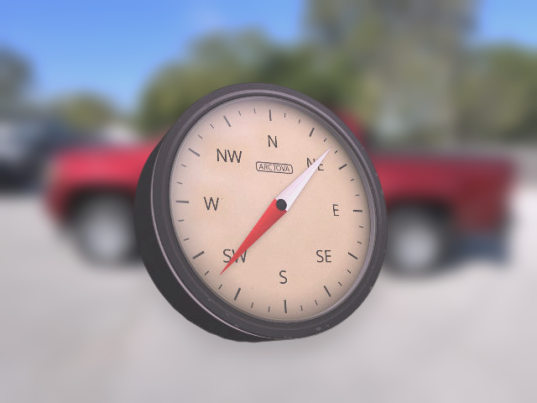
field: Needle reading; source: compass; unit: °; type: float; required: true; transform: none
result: 225 °
